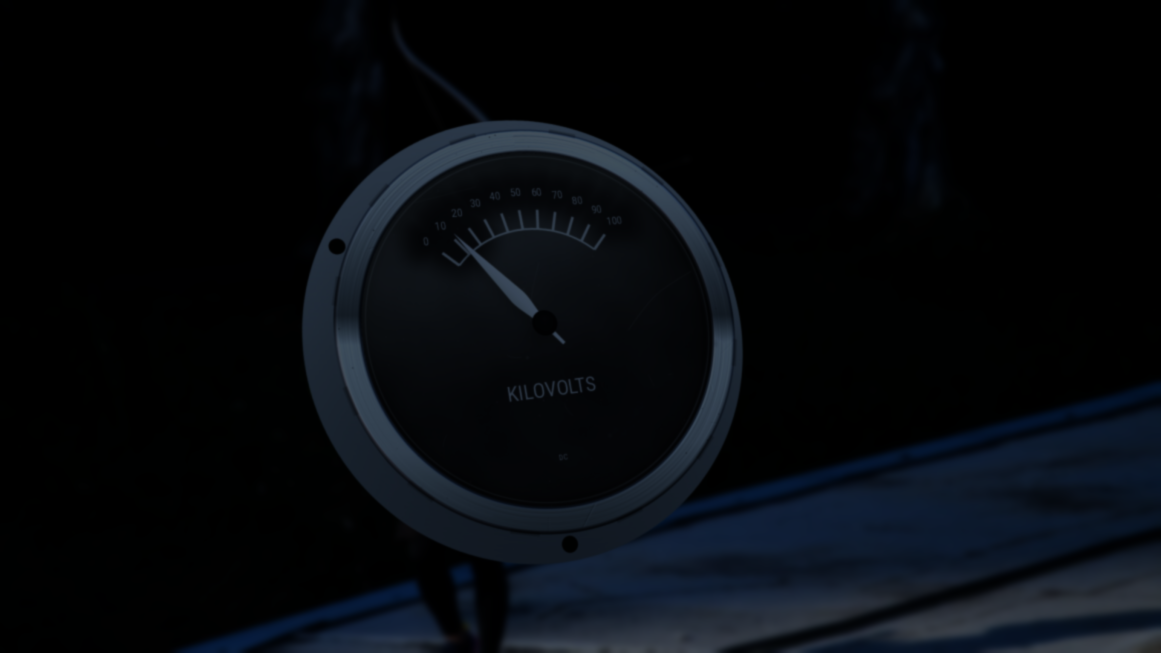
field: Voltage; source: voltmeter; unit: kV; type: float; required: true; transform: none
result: 10 kV
